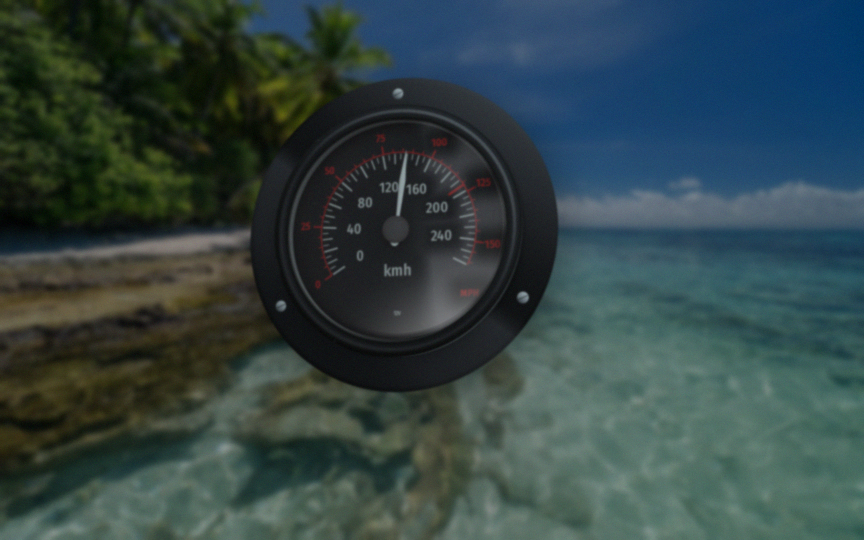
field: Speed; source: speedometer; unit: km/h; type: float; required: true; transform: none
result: 140 km/h
